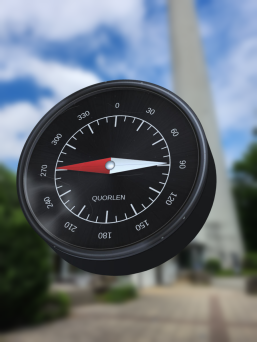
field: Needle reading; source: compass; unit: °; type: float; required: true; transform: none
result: 270 °
